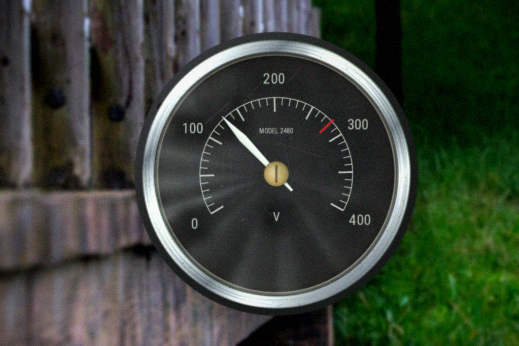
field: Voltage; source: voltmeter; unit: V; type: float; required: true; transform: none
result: 130 V
